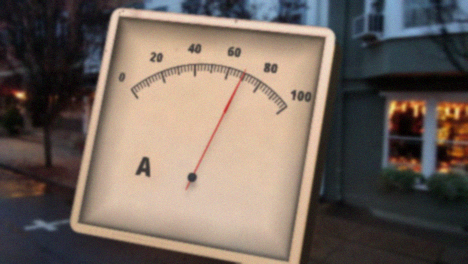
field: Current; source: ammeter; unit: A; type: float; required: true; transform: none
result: 70 A
